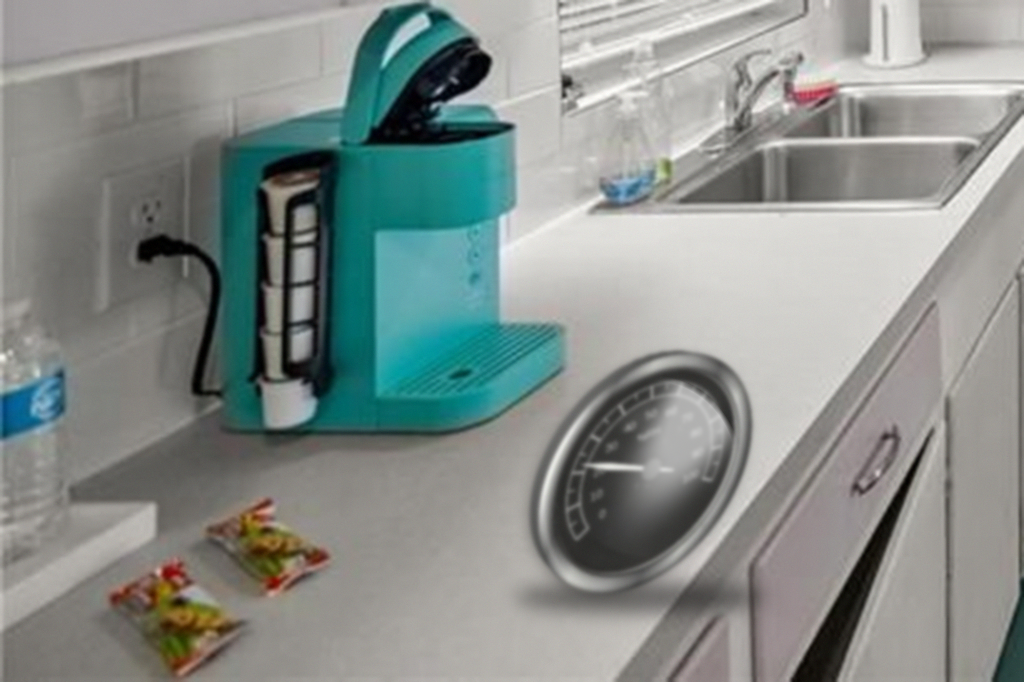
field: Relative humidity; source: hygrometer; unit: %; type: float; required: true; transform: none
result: 22.5 %
